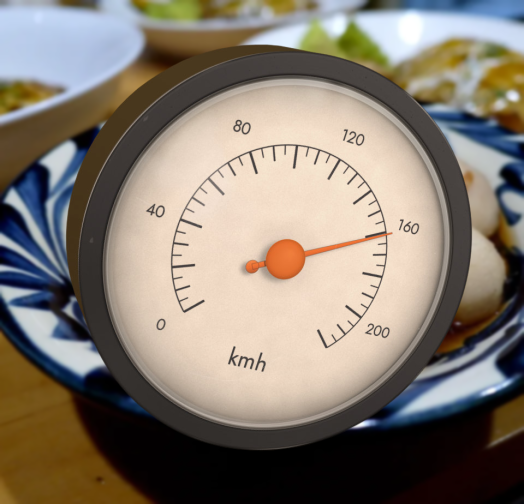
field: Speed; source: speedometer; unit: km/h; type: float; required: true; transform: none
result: 160 km/h
